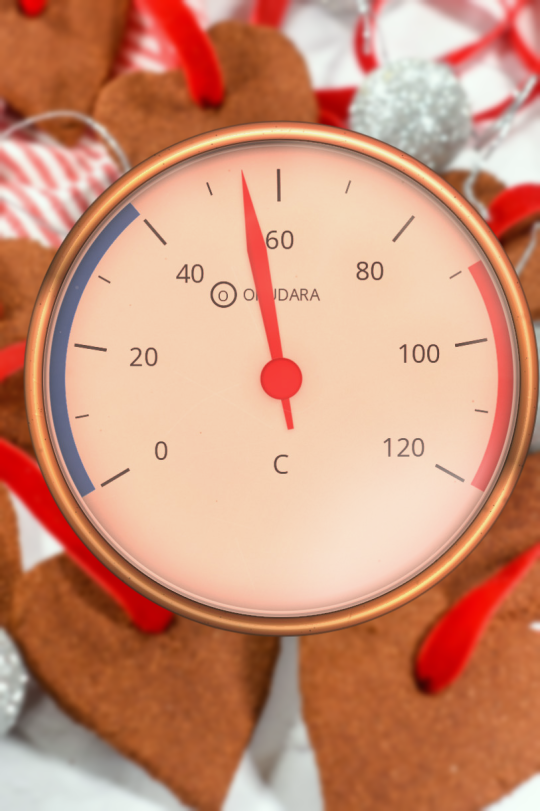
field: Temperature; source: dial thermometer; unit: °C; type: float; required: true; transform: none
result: 55 °C
